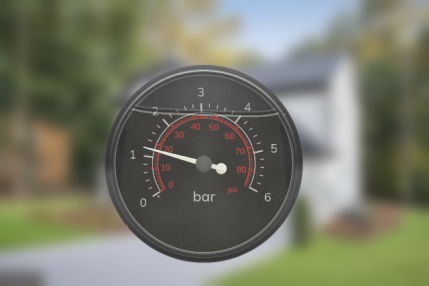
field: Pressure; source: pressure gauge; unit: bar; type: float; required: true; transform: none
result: 1.2 bar
